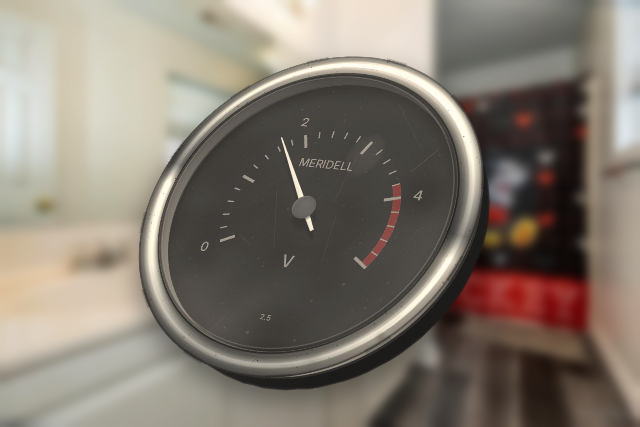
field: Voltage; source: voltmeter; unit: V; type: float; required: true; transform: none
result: 1.7 V
